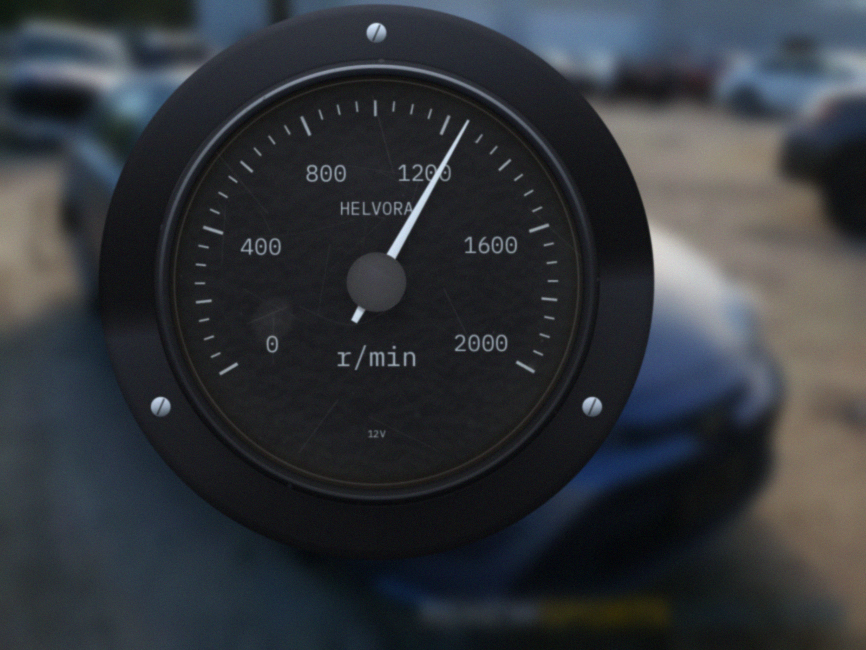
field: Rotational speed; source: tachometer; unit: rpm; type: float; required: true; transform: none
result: 1250 rpm
